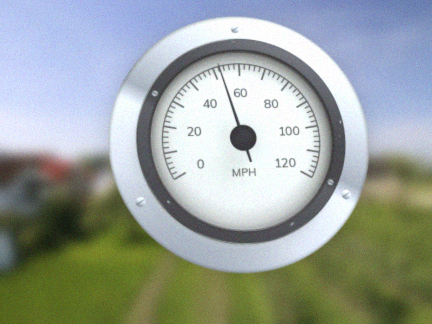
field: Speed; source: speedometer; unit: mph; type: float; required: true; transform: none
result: 52 mph
